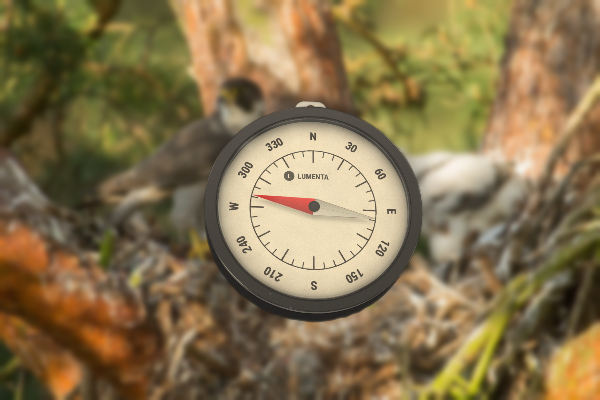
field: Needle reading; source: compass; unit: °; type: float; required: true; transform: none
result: 280 °
